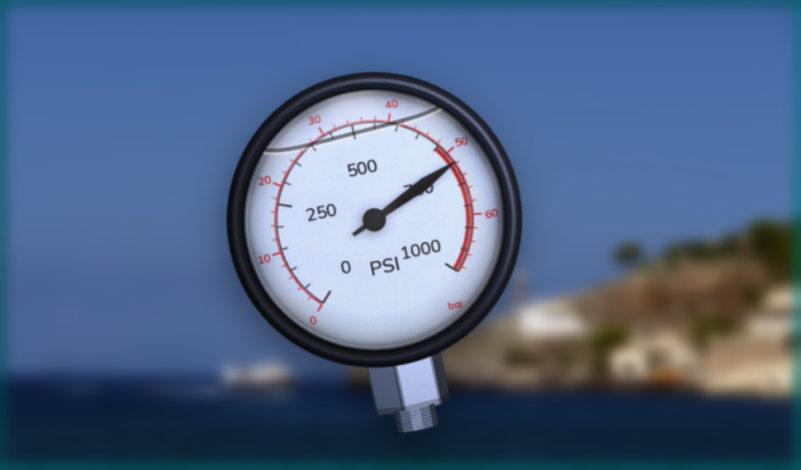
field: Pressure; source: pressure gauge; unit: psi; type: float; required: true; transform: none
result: 750 psi
